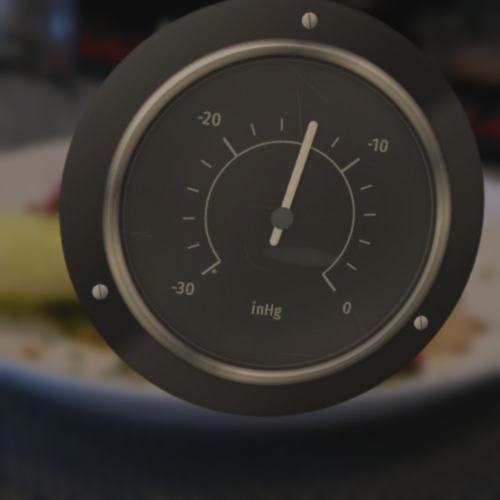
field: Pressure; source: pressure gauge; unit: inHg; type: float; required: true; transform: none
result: -14 inHg
